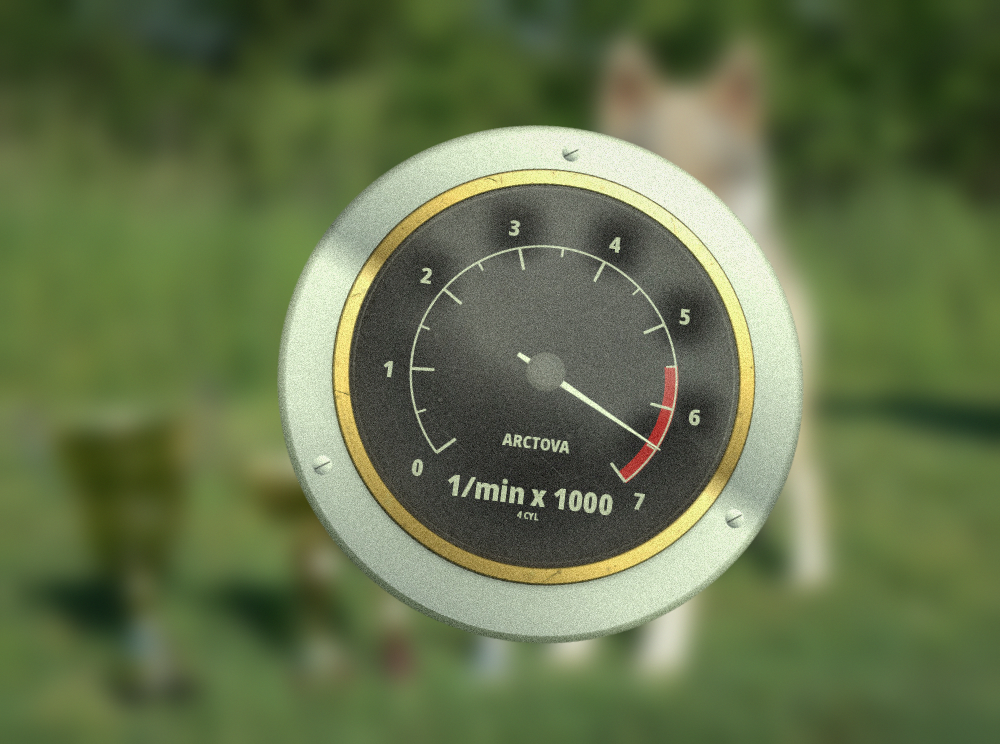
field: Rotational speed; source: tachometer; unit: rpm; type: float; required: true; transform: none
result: 6500 rpm
